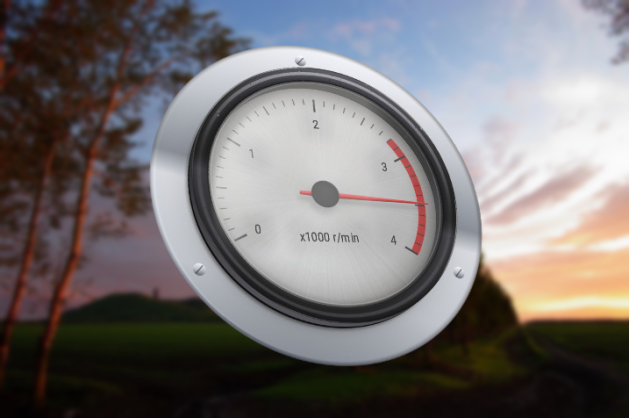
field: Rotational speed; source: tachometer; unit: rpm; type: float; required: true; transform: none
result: 3500 rpm
